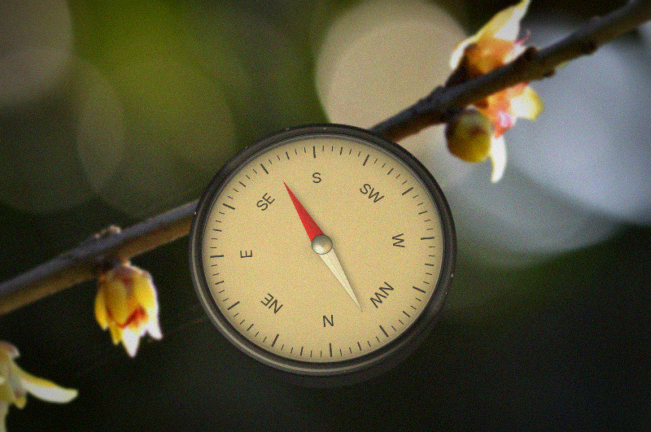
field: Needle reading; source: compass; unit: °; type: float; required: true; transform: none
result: 155 °
